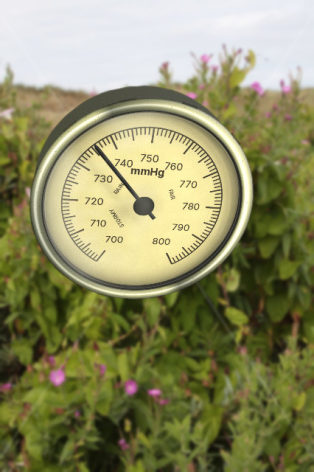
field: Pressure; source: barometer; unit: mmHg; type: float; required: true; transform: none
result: 736 mmHg
